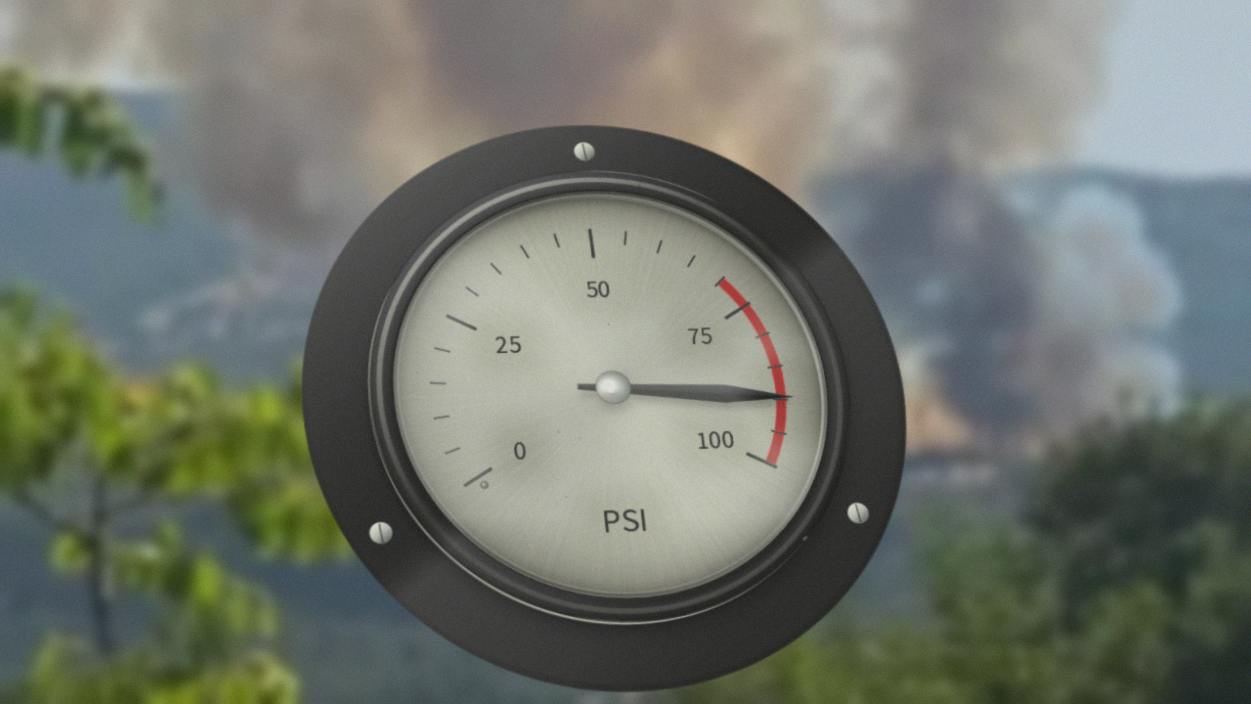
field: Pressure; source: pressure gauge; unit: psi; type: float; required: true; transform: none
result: 90 psi
